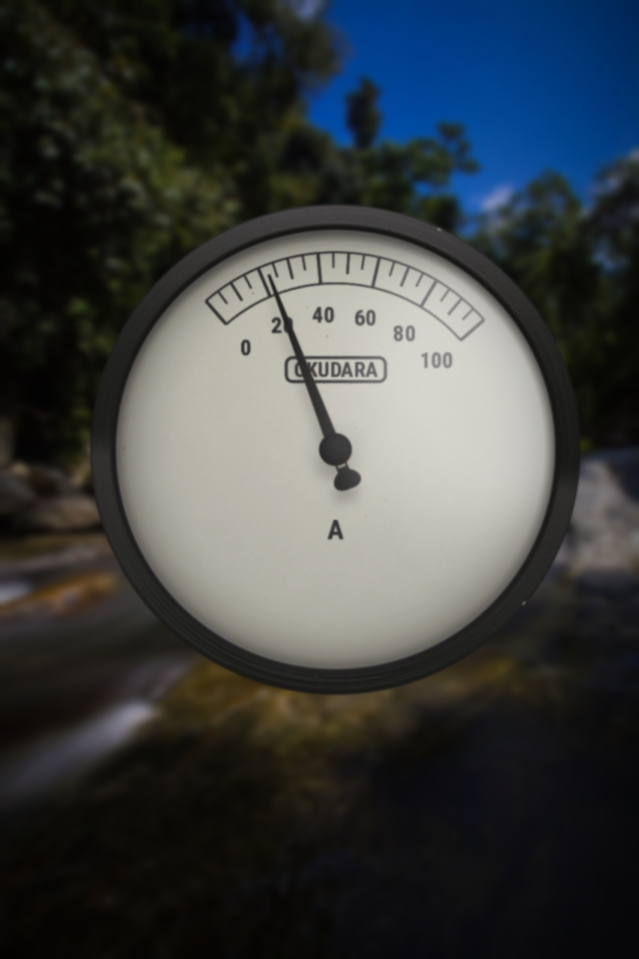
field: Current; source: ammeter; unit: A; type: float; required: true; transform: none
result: 22.5 A
